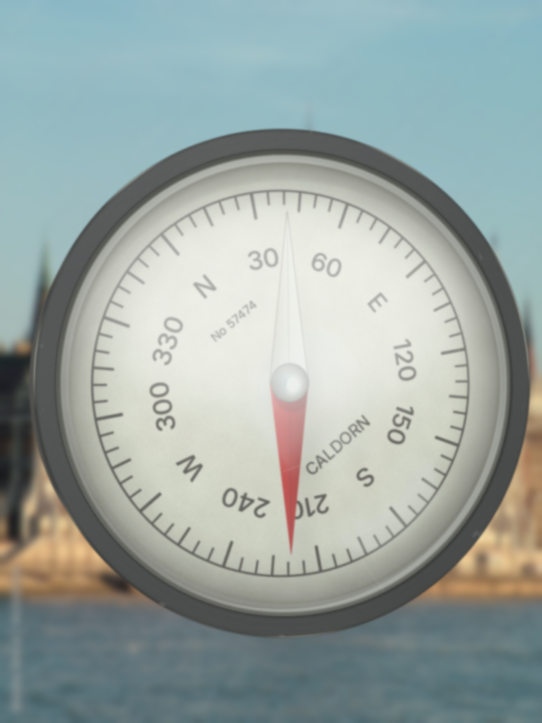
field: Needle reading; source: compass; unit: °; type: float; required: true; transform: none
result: 220 °
